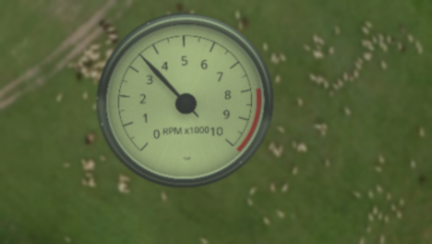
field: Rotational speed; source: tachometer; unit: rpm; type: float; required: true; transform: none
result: 3500 rpm
